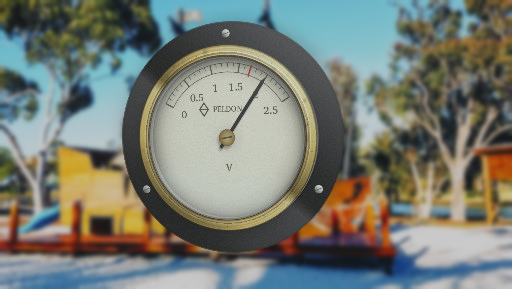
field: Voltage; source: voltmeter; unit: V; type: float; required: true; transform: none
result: 2 V
